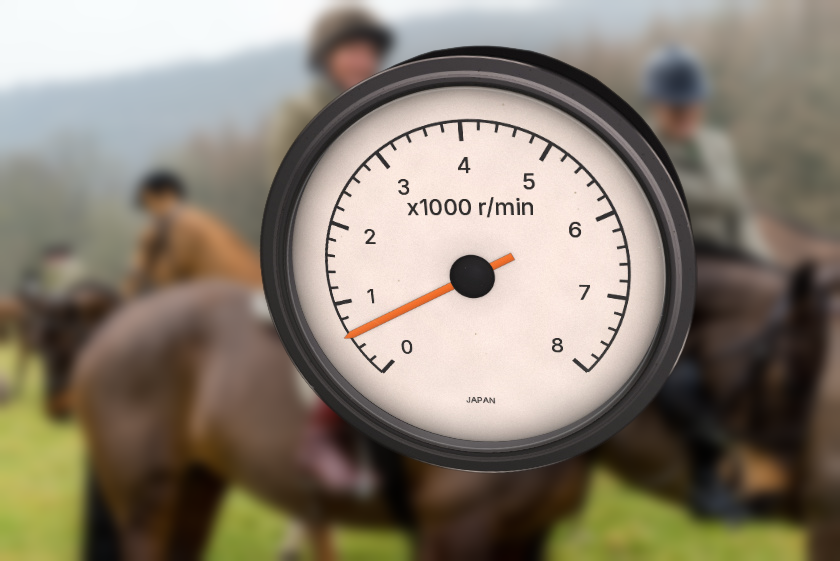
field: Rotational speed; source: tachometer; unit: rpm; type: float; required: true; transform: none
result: 600 rpm
